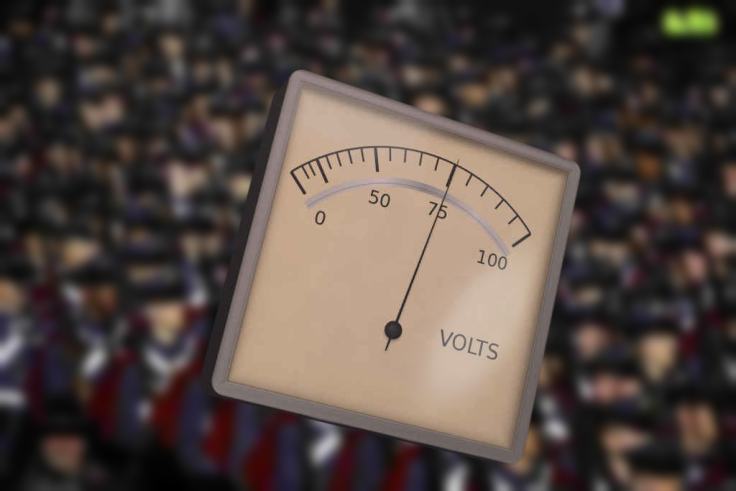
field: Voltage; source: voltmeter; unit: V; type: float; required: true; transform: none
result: 75 V
